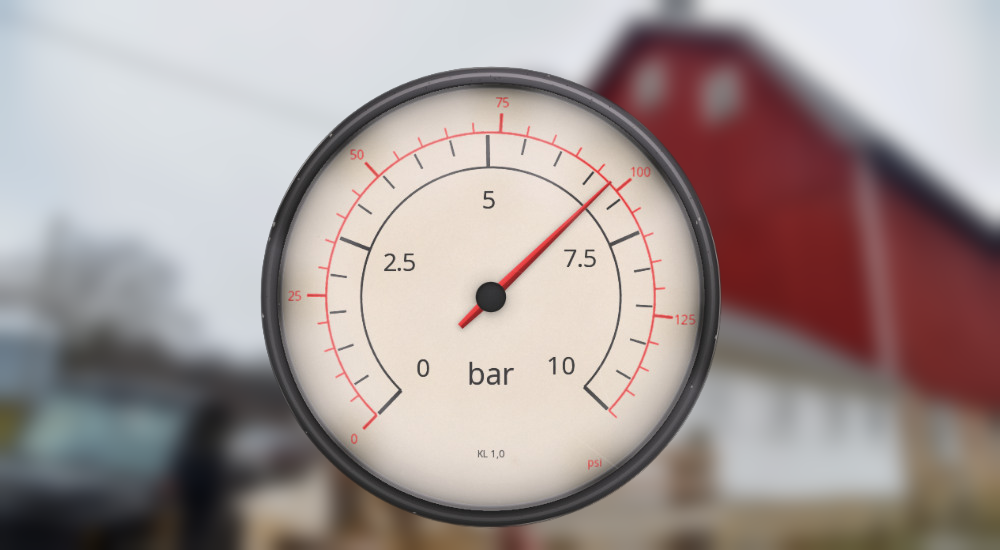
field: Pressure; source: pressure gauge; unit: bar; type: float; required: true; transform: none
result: 6.75 bar
